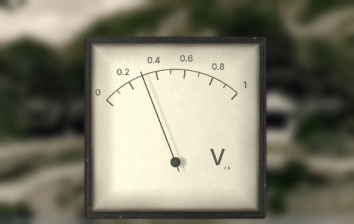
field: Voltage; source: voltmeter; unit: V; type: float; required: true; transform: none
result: 0.3 V
